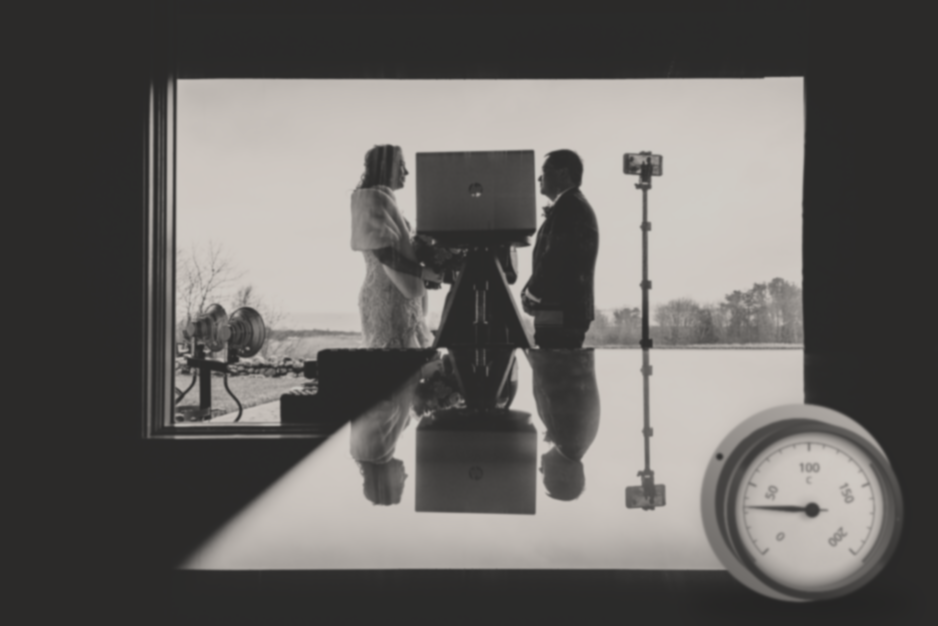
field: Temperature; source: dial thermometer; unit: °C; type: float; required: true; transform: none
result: 35 °C
